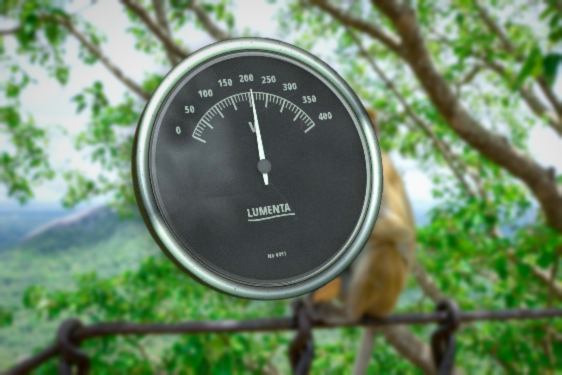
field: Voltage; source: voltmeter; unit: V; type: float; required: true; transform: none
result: 200 V
